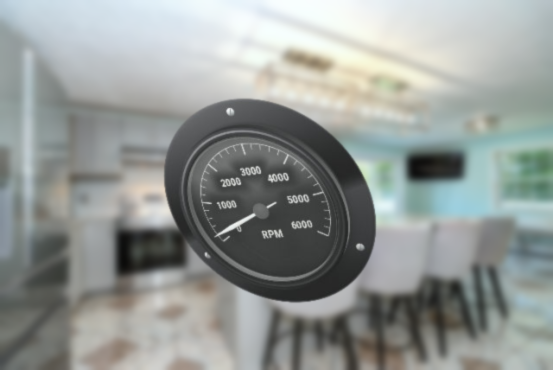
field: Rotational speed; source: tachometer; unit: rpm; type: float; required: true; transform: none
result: 200 rpm
